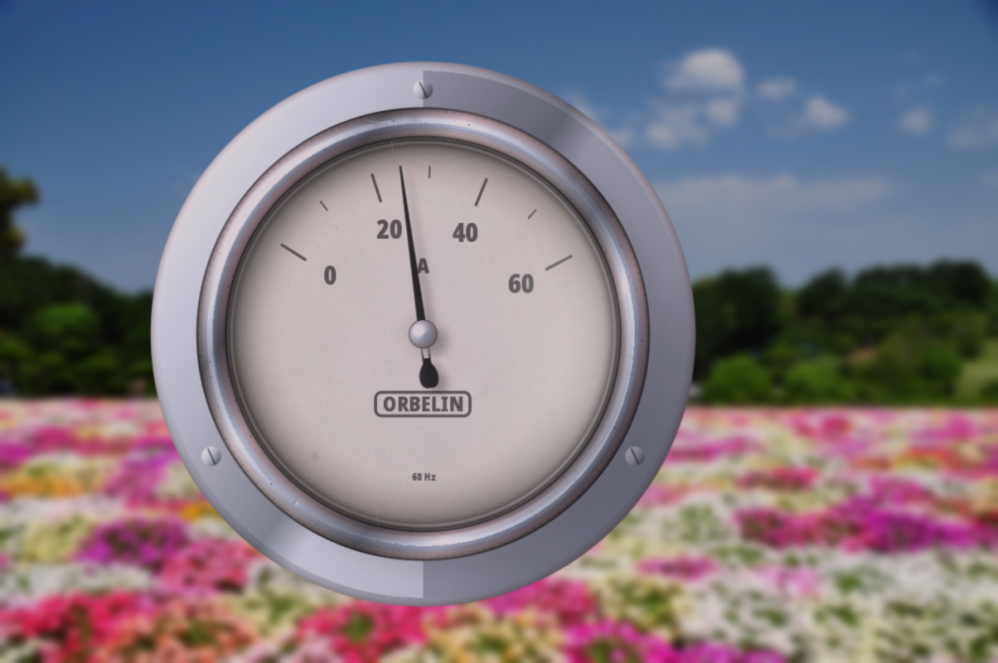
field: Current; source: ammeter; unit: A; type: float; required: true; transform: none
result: 25 A
